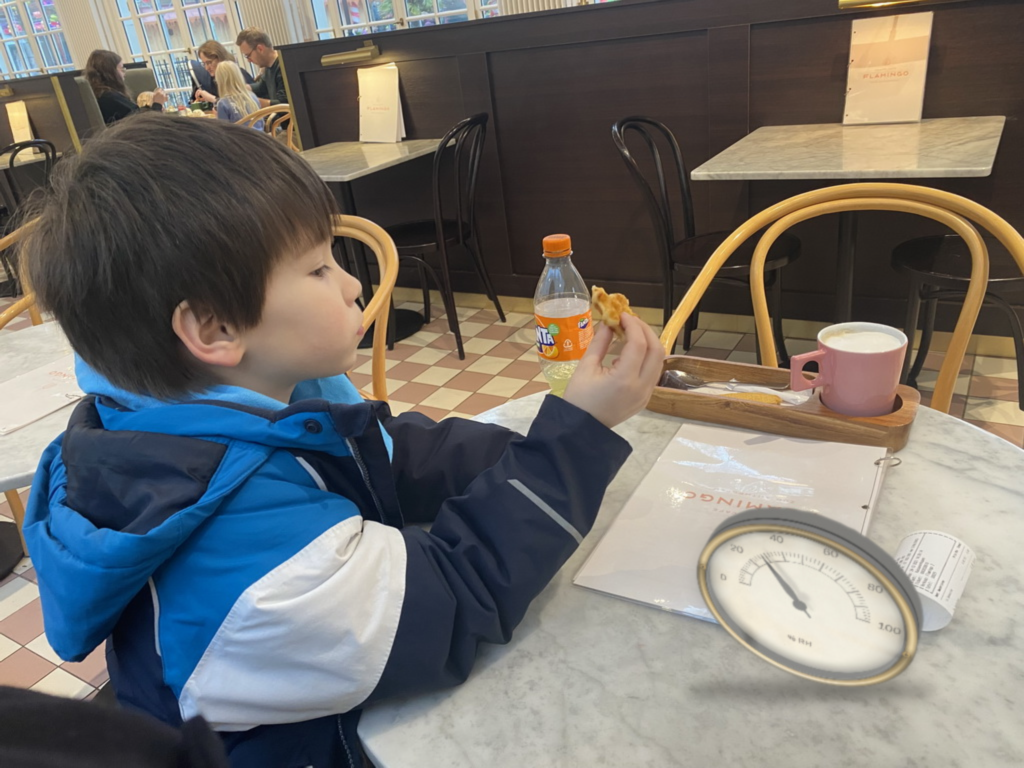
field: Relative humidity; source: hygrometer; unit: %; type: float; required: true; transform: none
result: 30 %
